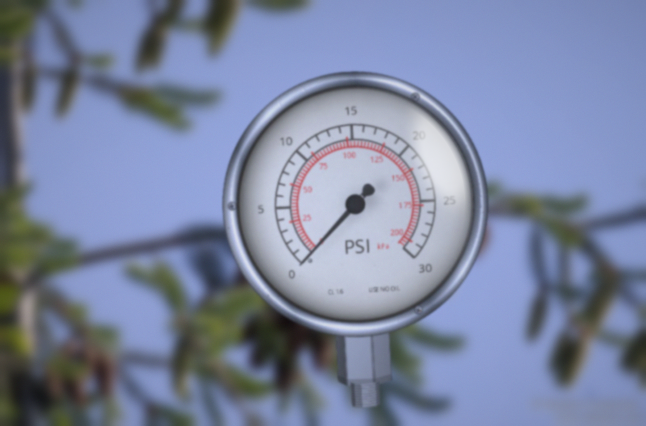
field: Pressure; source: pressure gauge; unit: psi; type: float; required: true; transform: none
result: 0 psi
